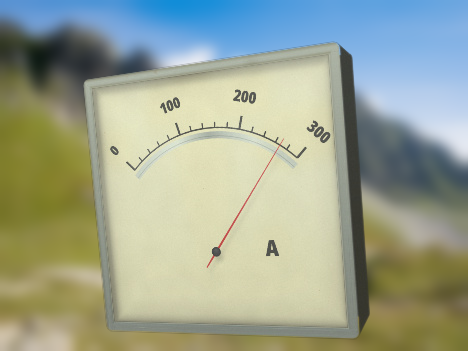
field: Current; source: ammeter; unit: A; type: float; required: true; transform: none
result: 270 A
